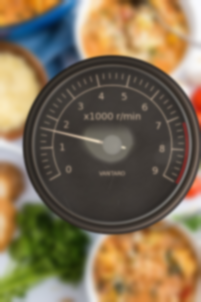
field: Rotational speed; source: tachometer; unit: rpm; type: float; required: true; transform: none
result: 1600 rpm
